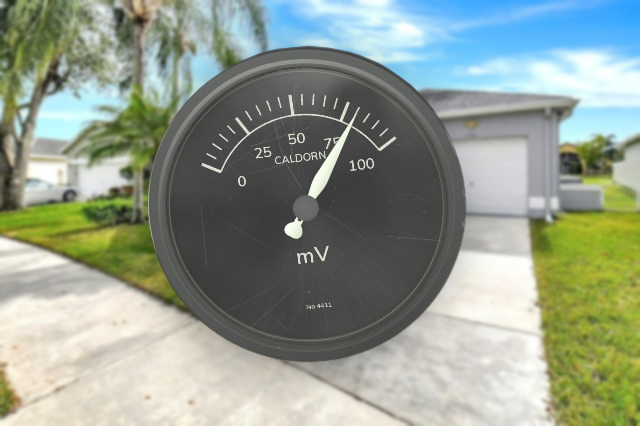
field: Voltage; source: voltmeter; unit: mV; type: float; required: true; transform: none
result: 80 mV
